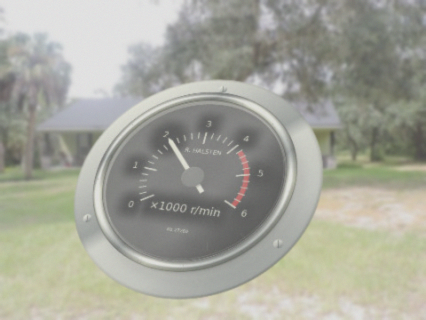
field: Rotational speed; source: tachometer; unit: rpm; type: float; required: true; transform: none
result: 2000 rpm
